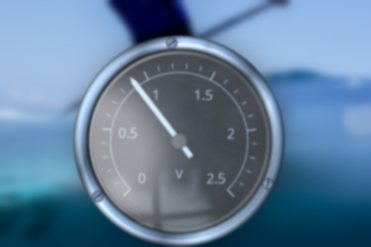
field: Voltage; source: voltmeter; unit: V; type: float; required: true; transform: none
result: 0.9 V
